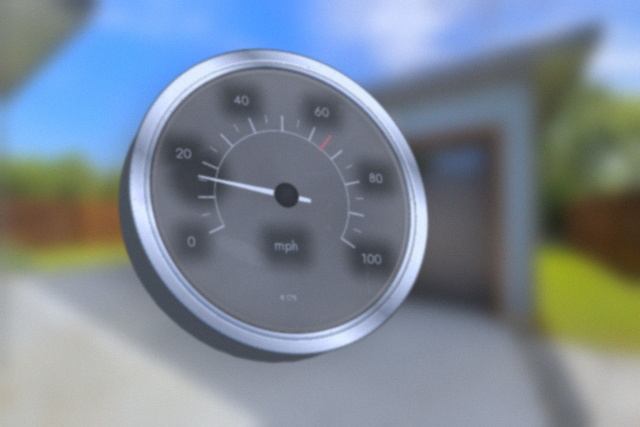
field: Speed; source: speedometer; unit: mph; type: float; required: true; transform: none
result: 15 mph
